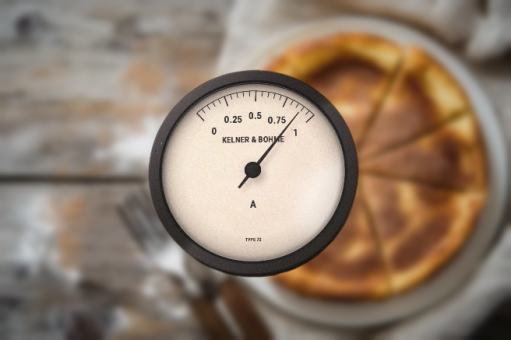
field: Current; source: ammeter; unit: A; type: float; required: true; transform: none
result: 0.9 A
